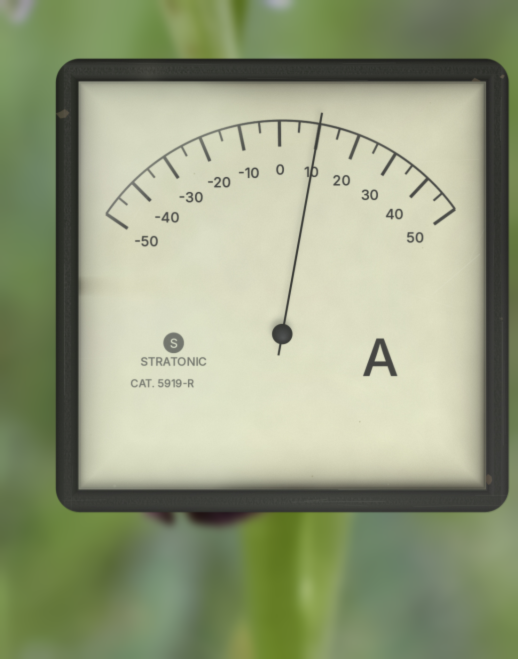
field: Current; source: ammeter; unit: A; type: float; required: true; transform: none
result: 10 A
